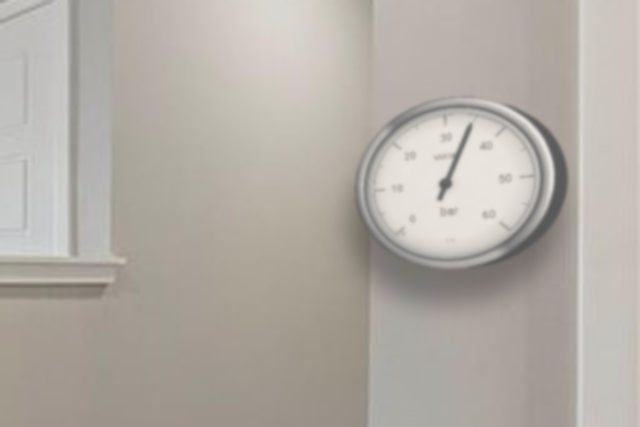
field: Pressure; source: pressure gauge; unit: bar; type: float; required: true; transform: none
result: 35 bar
